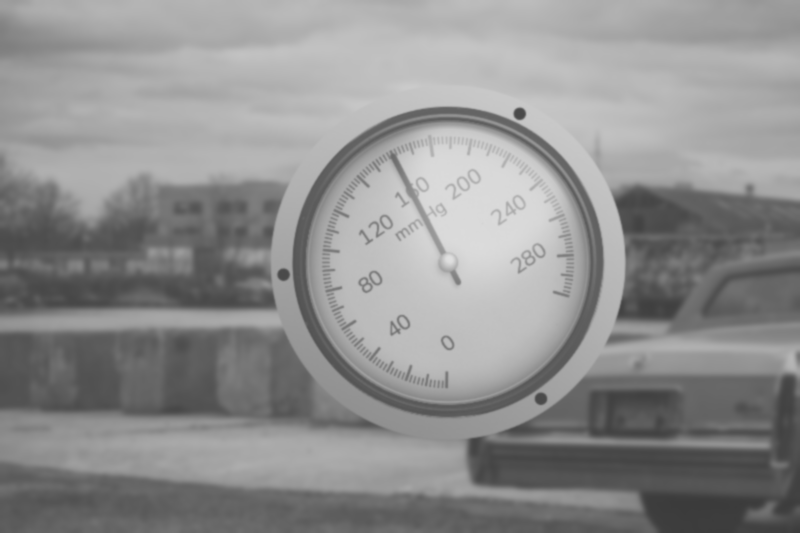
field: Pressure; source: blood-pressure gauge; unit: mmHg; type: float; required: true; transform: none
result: 160 mmHg
